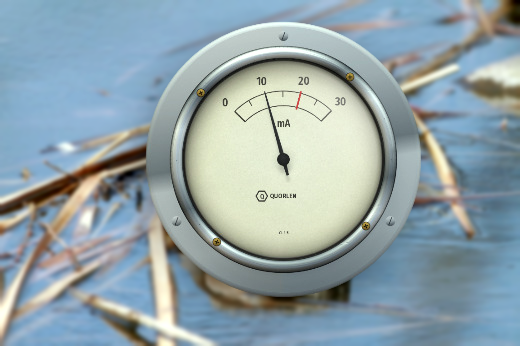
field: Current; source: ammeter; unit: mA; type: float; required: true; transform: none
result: 10 mA
